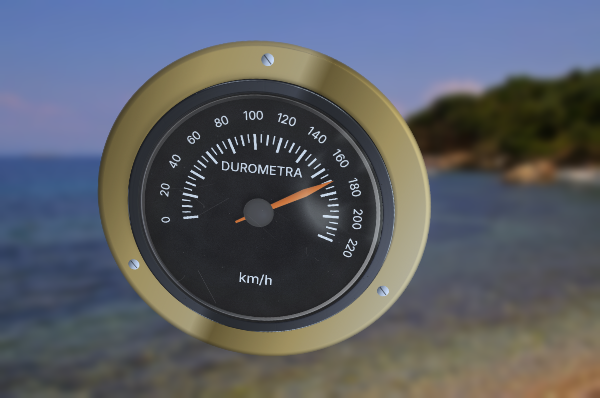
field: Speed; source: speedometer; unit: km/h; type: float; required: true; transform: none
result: 170 km/h
